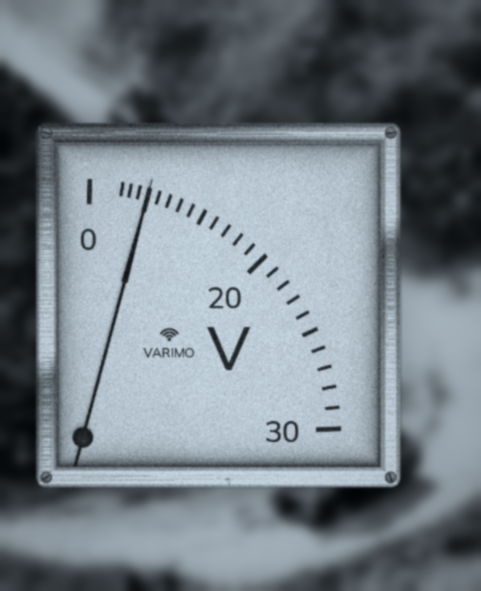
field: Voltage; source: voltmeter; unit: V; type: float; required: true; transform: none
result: 10 V
